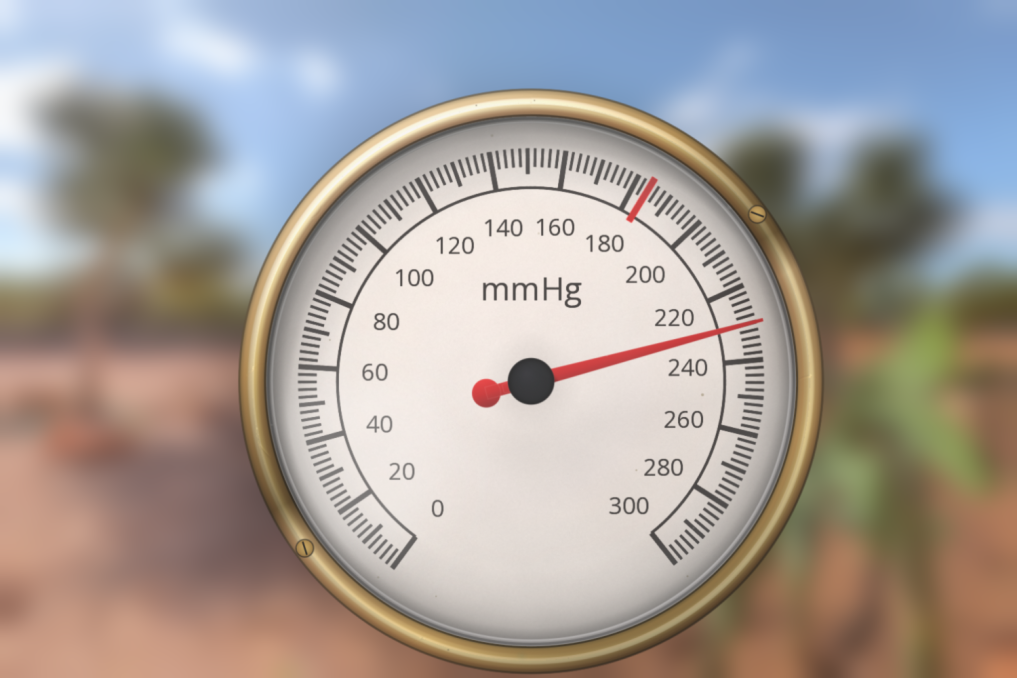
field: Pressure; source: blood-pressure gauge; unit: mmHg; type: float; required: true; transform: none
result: 230 mmHg
